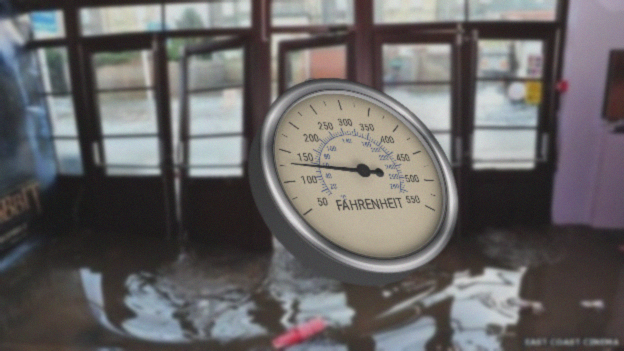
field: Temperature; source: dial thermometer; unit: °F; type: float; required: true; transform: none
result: 125 °F
